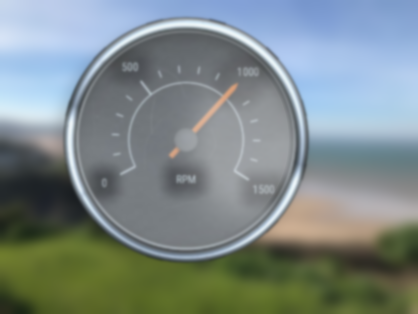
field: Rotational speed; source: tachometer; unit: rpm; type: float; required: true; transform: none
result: 1000 rpm
